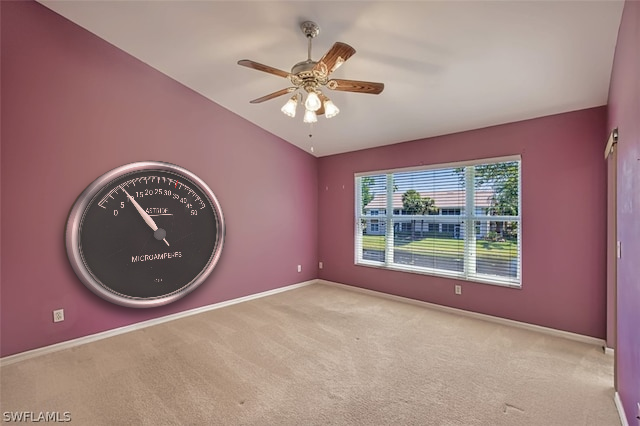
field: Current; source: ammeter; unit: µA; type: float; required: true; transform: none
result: 10 µA
